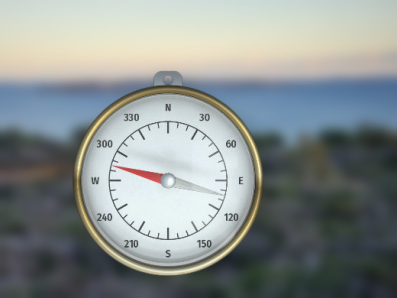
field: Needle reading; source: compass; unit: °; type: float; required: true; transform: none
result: 285 °
